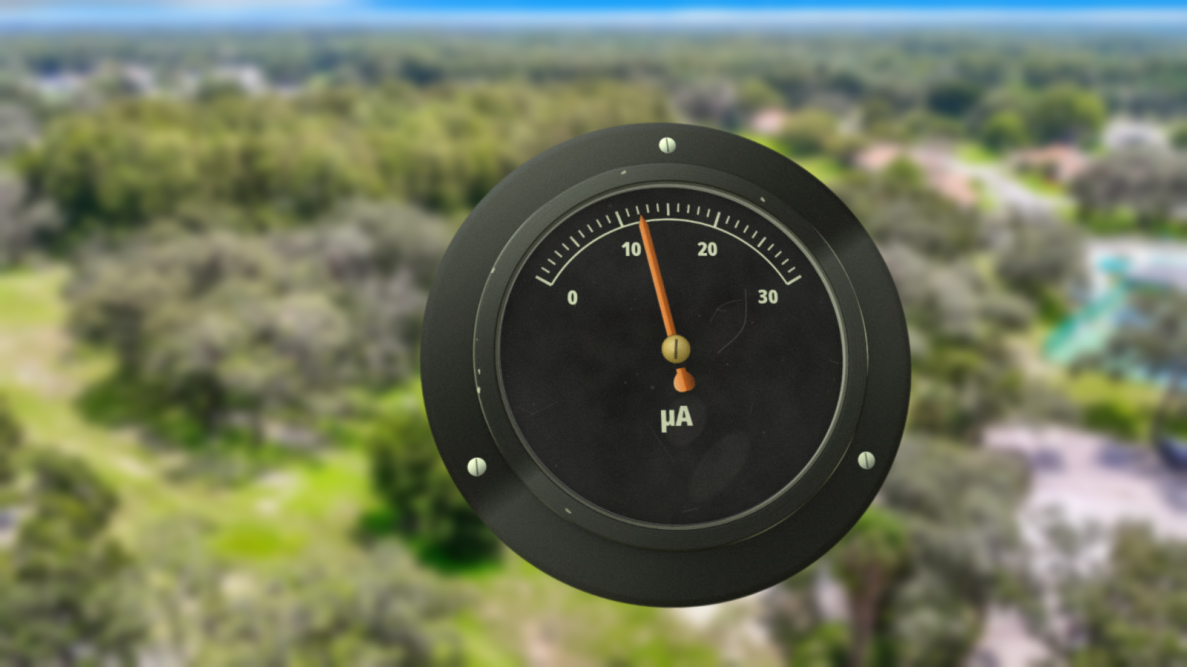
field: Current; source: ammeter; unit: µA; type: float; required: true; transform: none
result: 12 µA
